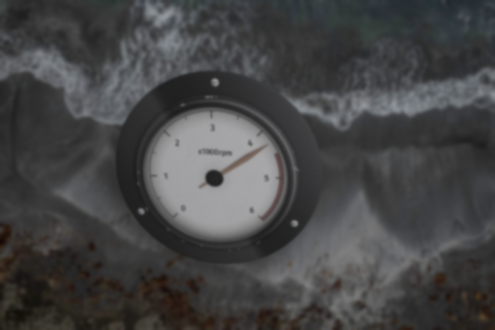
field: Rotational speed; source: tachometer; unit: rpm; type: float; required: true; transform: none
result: 4250 rpm
